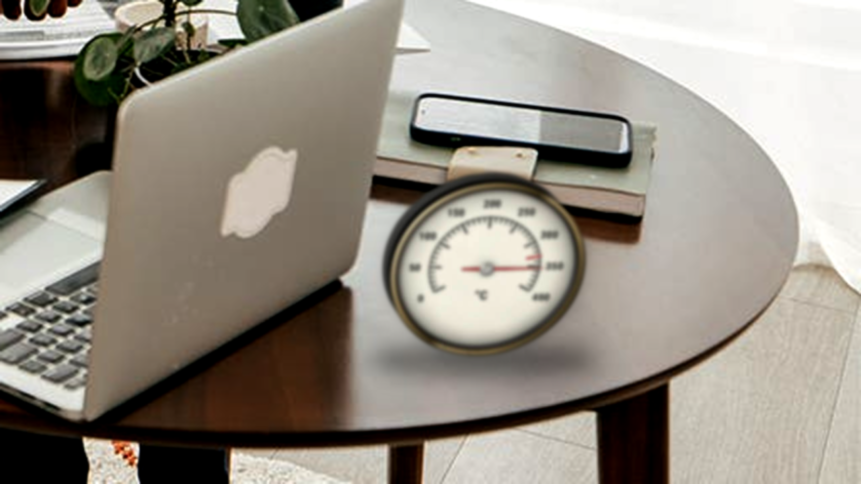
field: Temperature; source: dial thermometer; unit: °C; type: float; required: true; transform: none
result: 350 °C
